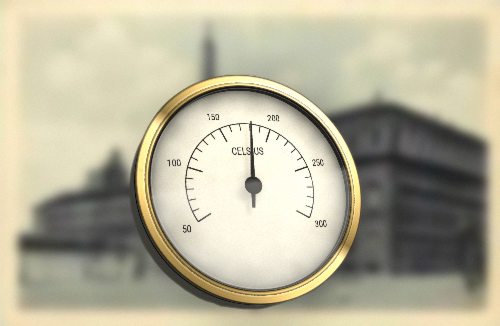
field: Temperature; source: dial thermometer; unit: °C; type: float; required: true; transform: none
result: 180 °C
